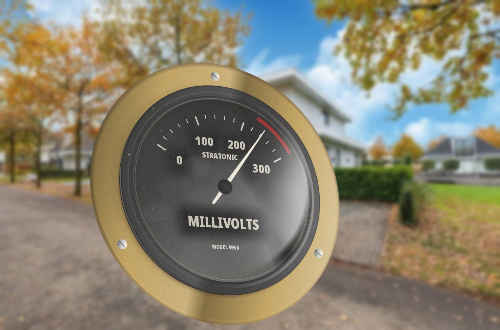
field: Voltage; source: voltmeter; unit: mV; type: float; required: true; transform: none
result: 240 mV
